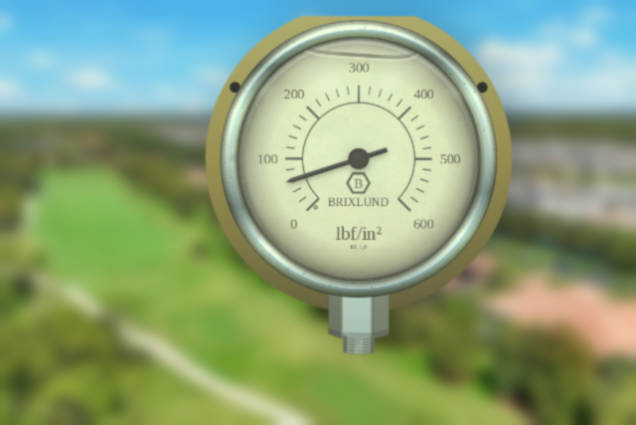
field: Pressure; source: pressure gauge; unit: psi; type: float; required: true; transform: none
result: 60 psi
